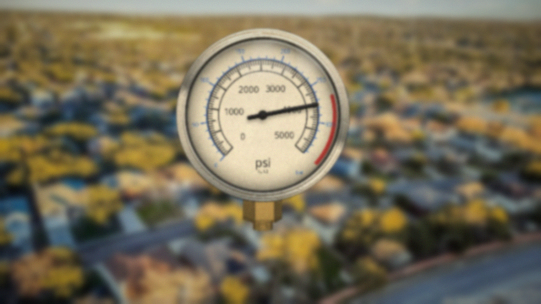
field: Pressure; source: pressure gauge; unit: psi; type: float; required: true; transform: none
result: 4000 psi
